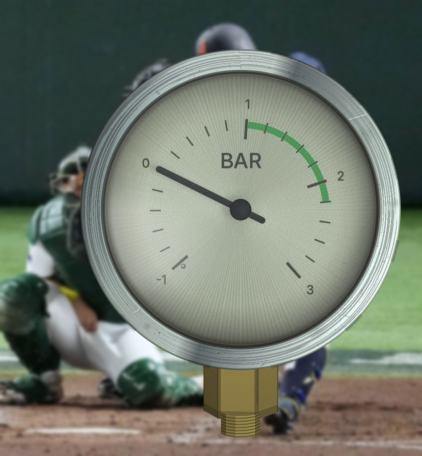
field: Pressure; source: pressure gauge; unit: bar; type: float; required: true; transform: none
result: 0 bar
